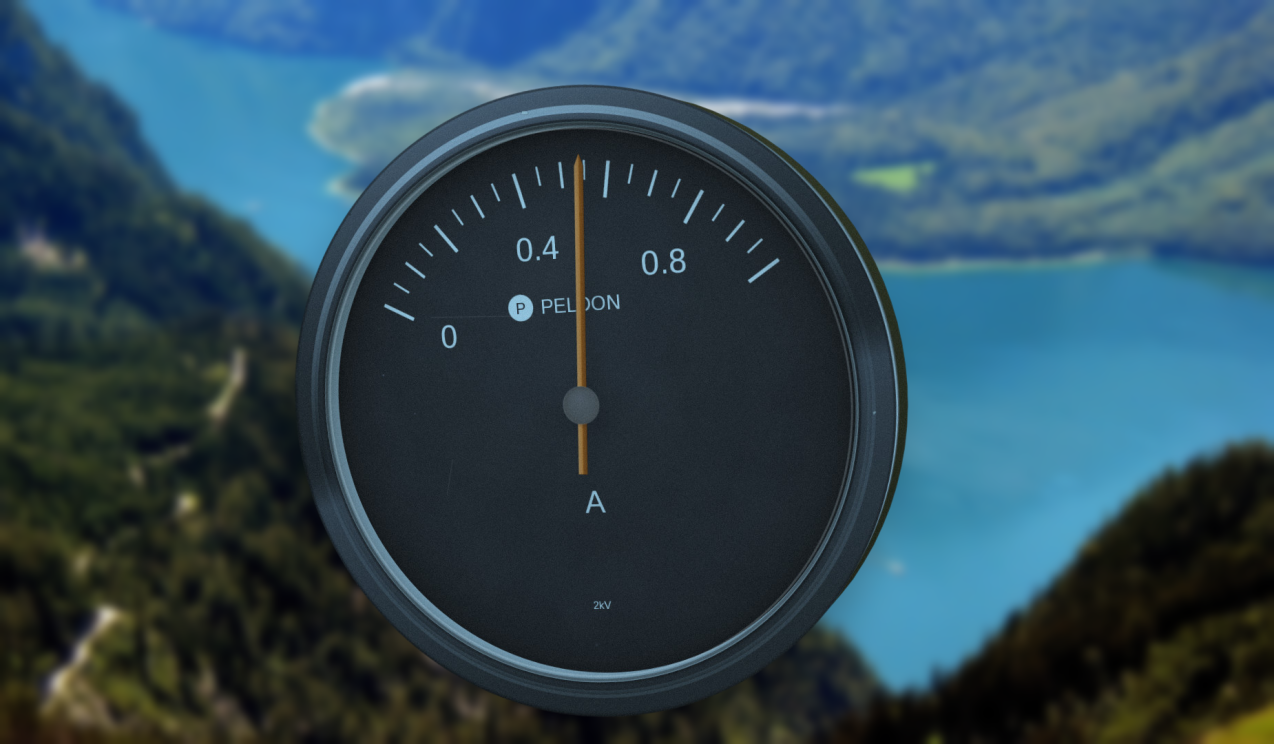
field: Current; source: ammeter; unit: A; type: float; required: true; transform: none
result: 0.55 A
